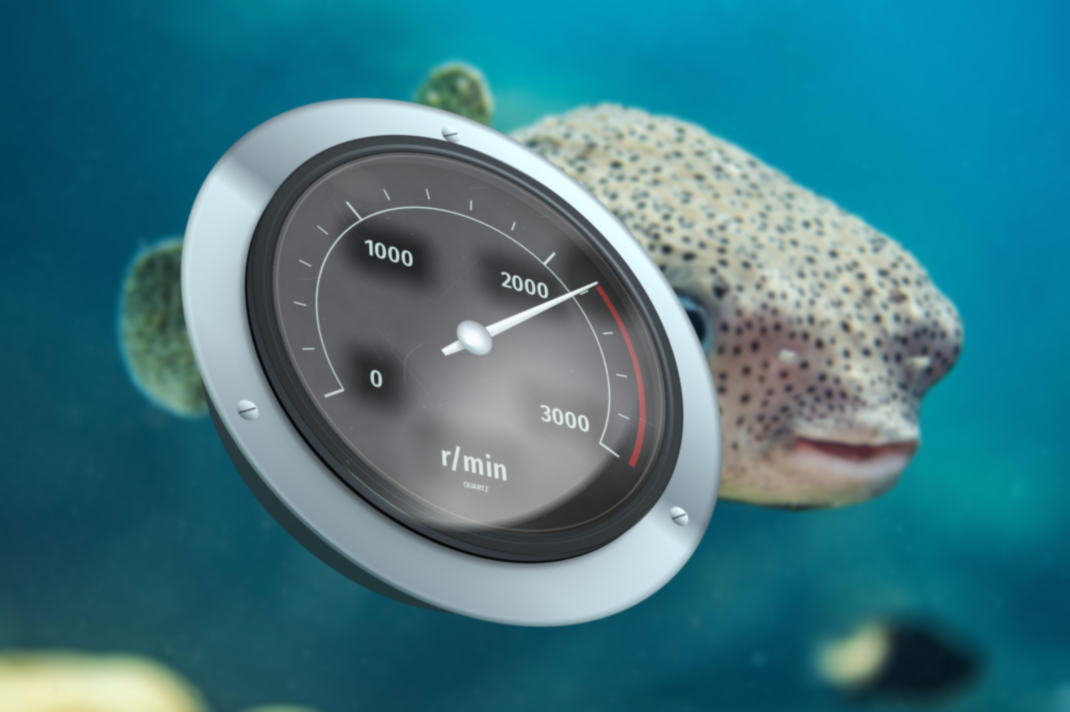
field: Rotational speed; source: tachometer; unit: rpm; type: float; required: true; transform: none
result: 2200 rpm
